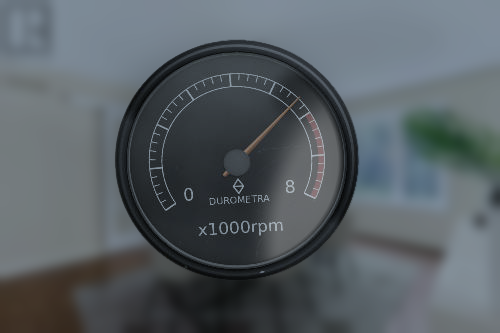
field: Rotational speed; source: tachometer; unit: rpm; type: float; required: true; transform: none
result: 5600 rpm
